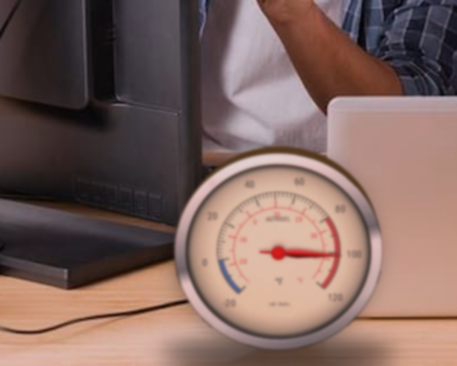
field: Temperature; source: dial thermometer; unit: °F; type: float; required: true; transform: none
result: 100 °F
